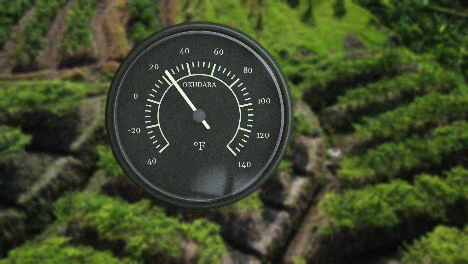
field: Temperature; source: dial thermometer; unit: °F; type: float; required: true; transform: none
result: 24 °F
